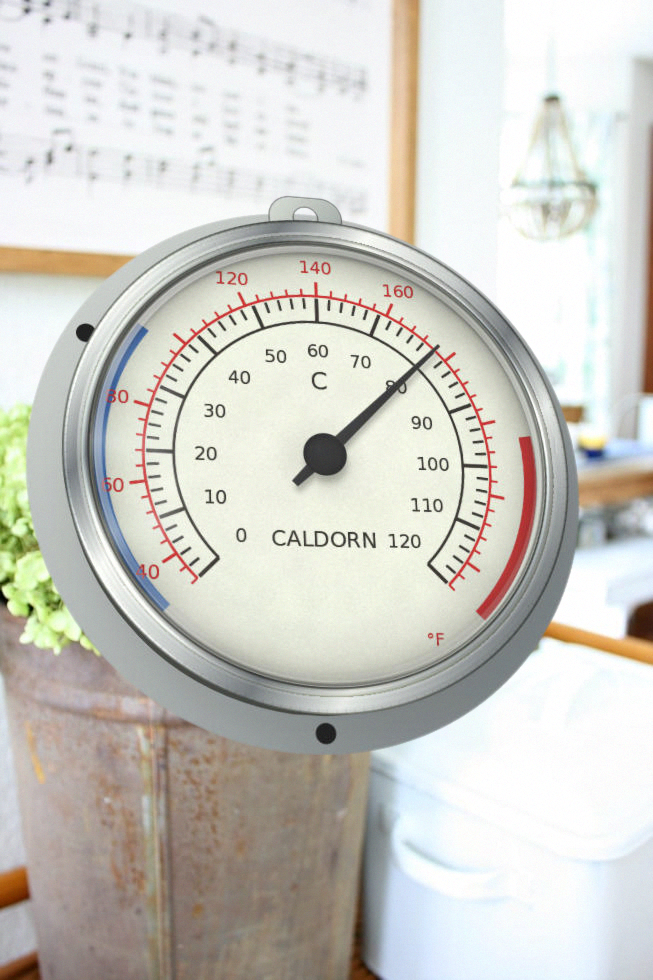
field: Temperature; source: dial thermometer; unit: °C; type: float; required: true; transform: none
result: 80 °C
